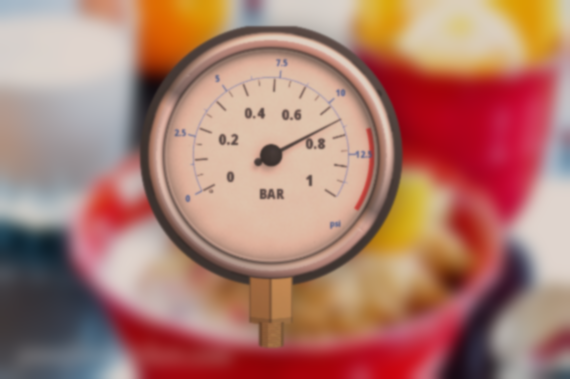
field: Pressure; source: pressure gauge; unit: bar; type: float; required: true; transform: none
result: 0.75 bar
